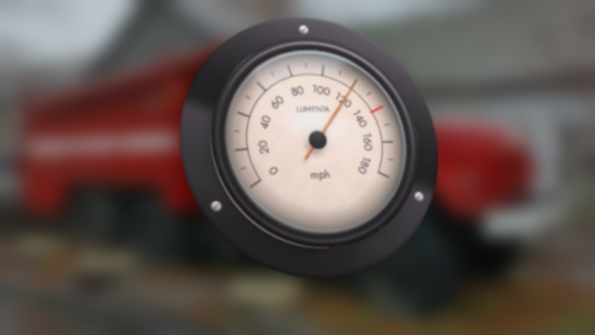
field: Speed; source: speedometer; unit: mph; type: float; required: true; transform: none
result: 120 mph
